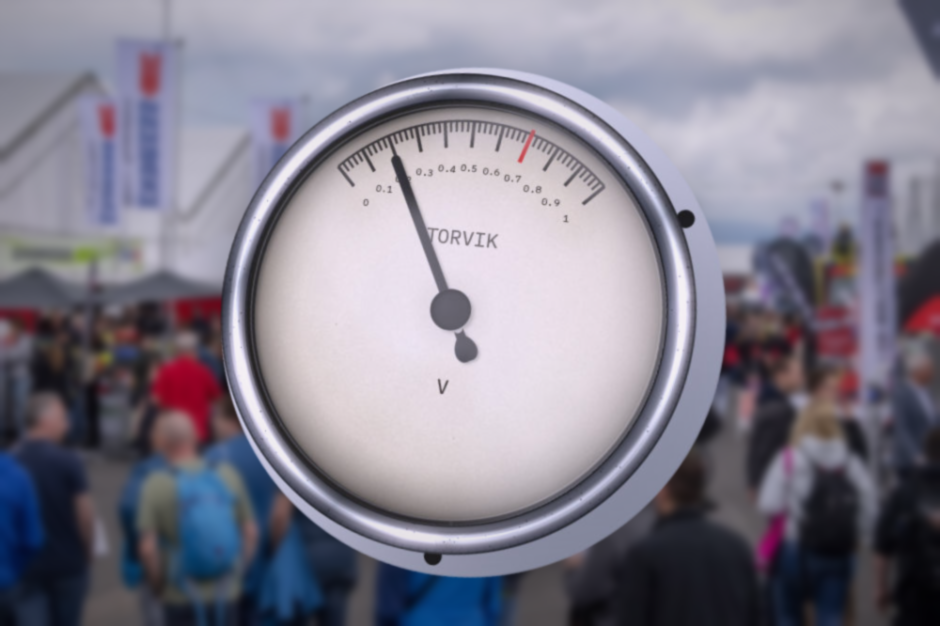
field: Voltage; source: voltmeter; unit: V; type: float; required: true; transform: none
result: 0.2 V
